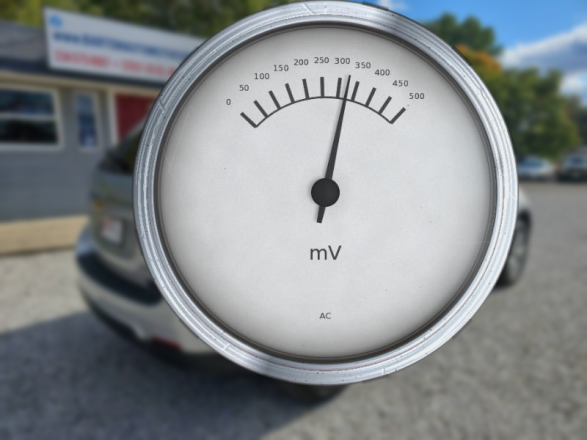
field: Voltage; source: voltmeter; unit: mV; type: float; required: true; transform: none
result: 325 mV
